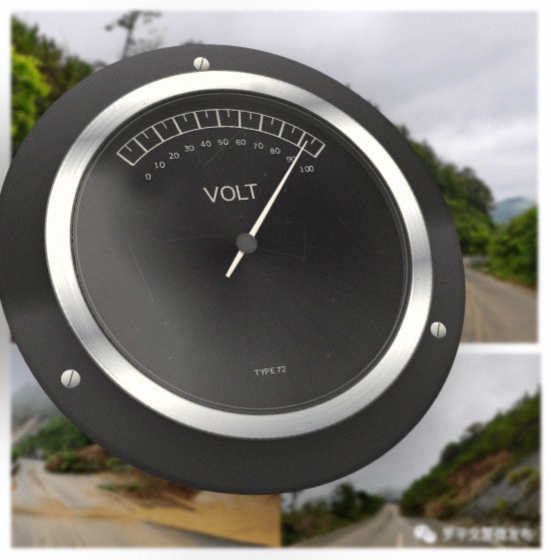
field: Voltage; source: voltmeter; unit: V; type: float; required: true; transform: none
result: 92.5 V
